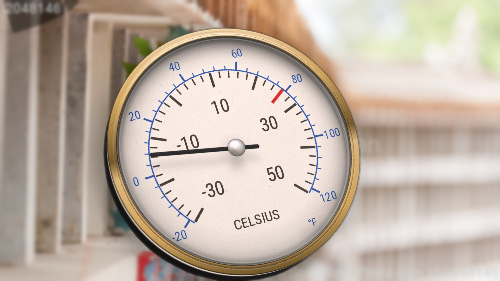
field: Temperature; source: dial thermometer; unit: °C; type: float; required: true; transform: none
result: -14 °C
